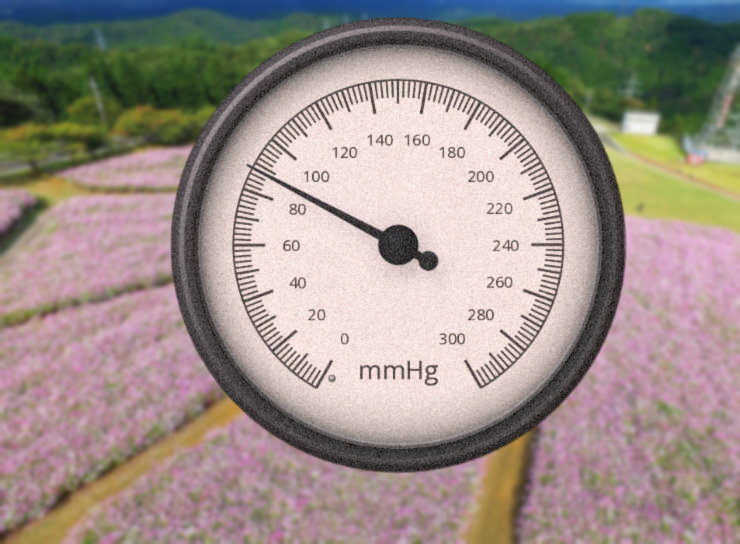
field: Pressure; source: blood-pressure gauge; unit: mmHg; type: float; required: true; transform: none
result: 88 mmHg
